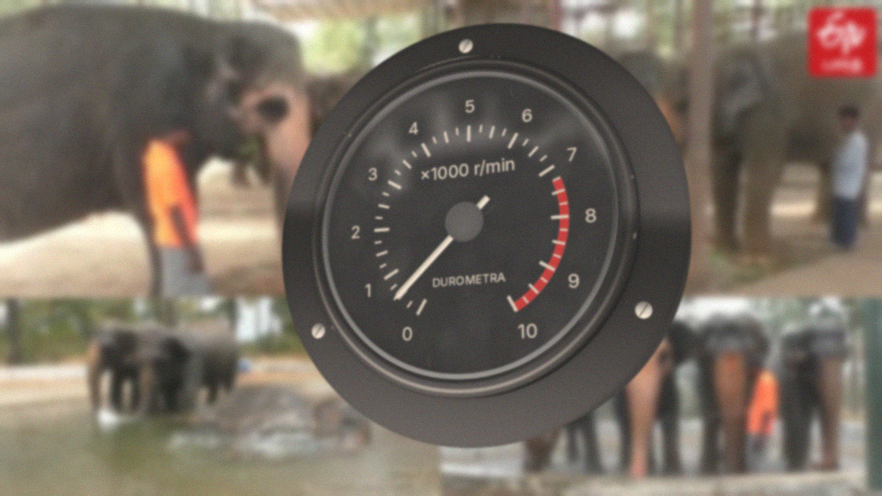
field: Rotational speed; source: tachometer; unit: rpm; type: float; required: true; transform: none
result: 500 rpm
